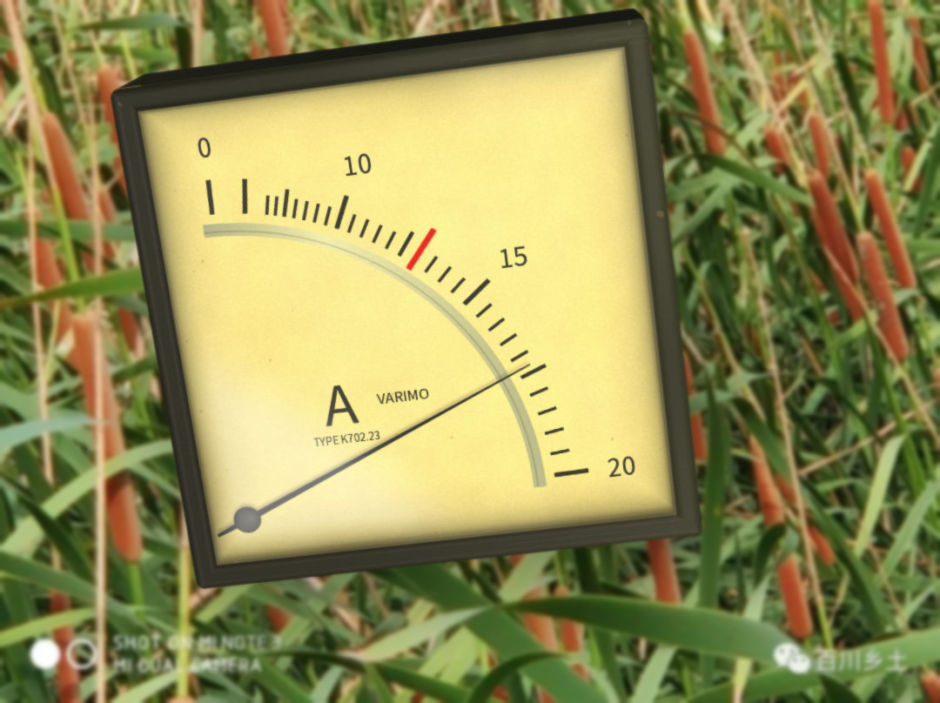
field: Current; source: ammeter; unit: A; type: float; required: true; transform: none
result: 17.25 A
